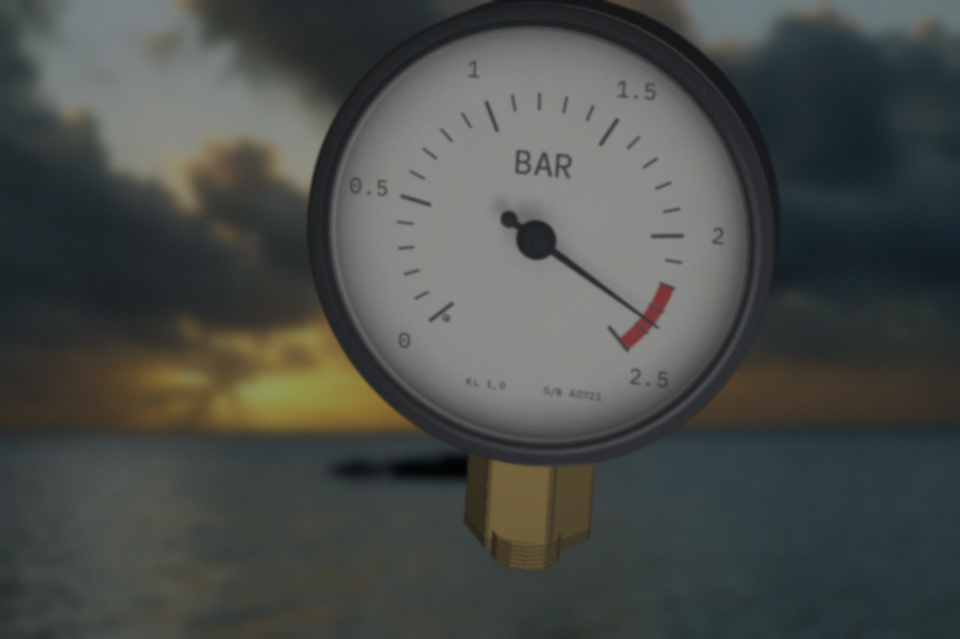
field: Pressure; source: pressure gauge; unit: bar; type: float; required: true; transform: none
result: 2.35 bar
